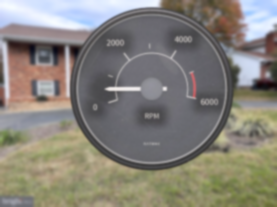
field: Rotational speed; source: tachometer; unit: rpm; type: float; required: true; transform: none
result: 500 rpm
